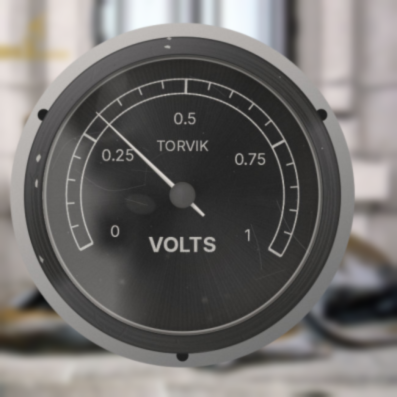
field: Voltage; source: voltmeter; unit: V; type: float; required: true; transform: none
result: 0.3 V
